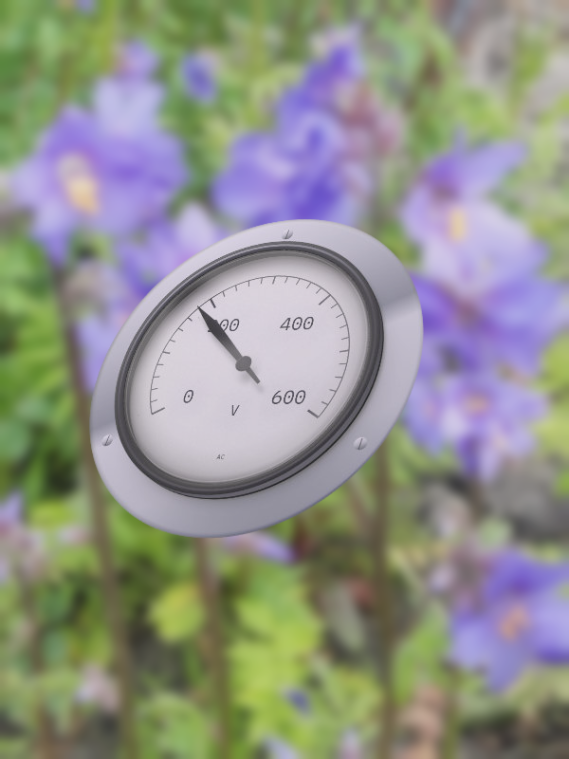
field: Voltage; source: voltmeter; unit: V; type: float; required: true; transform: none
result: 180 V
